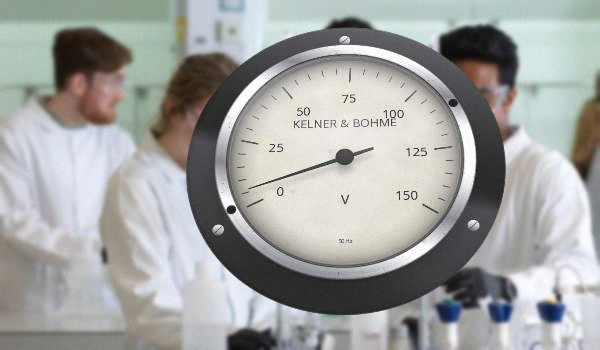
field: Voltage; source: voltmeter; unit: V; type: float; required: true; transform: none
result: 5 V
